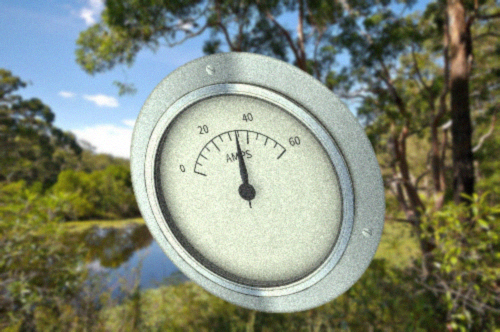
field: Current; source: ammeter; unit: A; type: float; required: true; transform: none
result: 35 A
